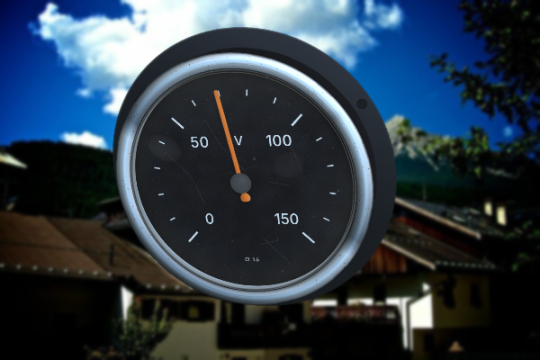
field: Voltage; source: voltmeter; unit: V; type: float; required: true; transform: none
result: 70 V
